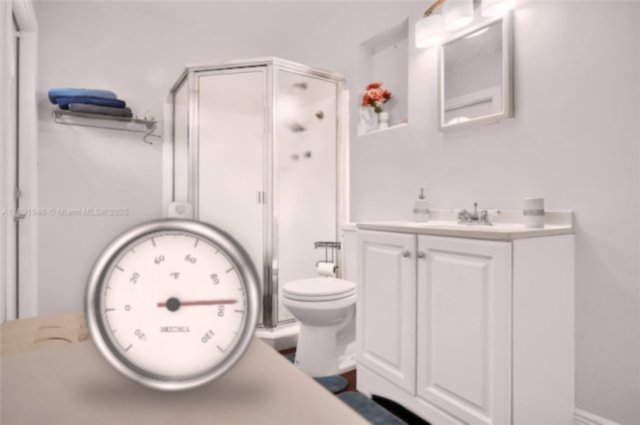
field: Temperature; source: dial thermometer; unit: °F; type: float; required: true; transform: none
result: 95 °F
